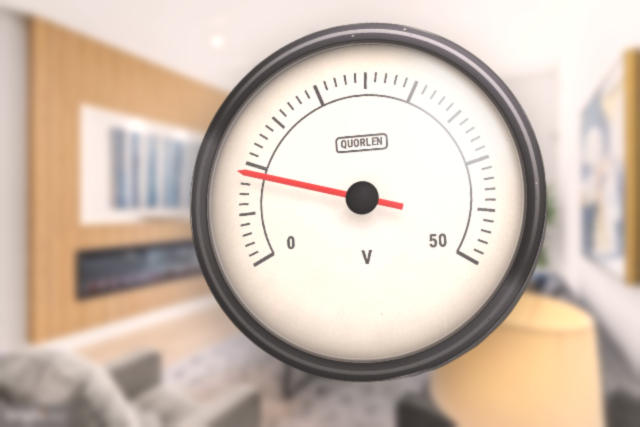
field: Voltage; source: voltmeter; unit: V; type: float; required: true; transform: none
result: 9 V
